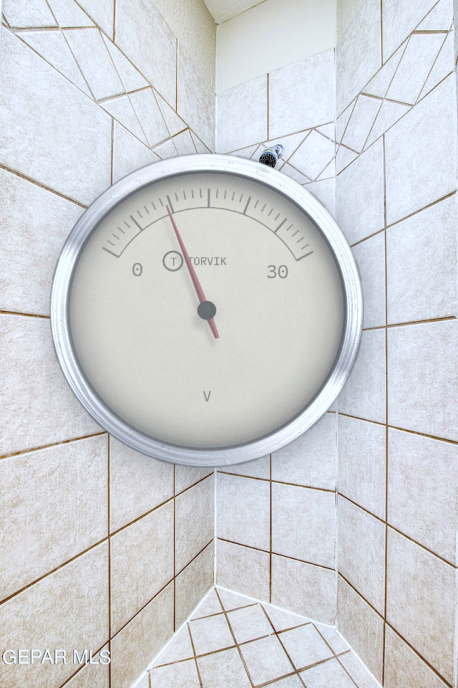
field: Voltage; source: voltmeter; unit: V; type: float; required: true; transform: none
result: 9.5 V
